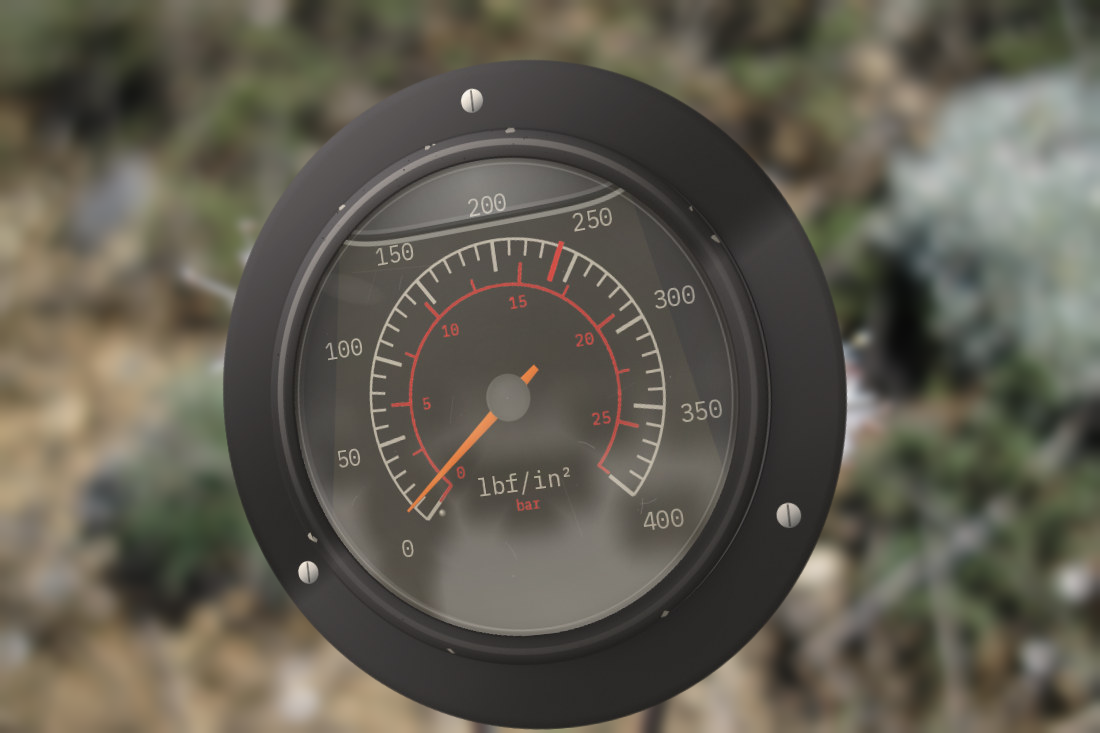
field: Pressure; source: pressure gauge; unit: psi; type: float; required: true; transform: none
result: 10 psi
